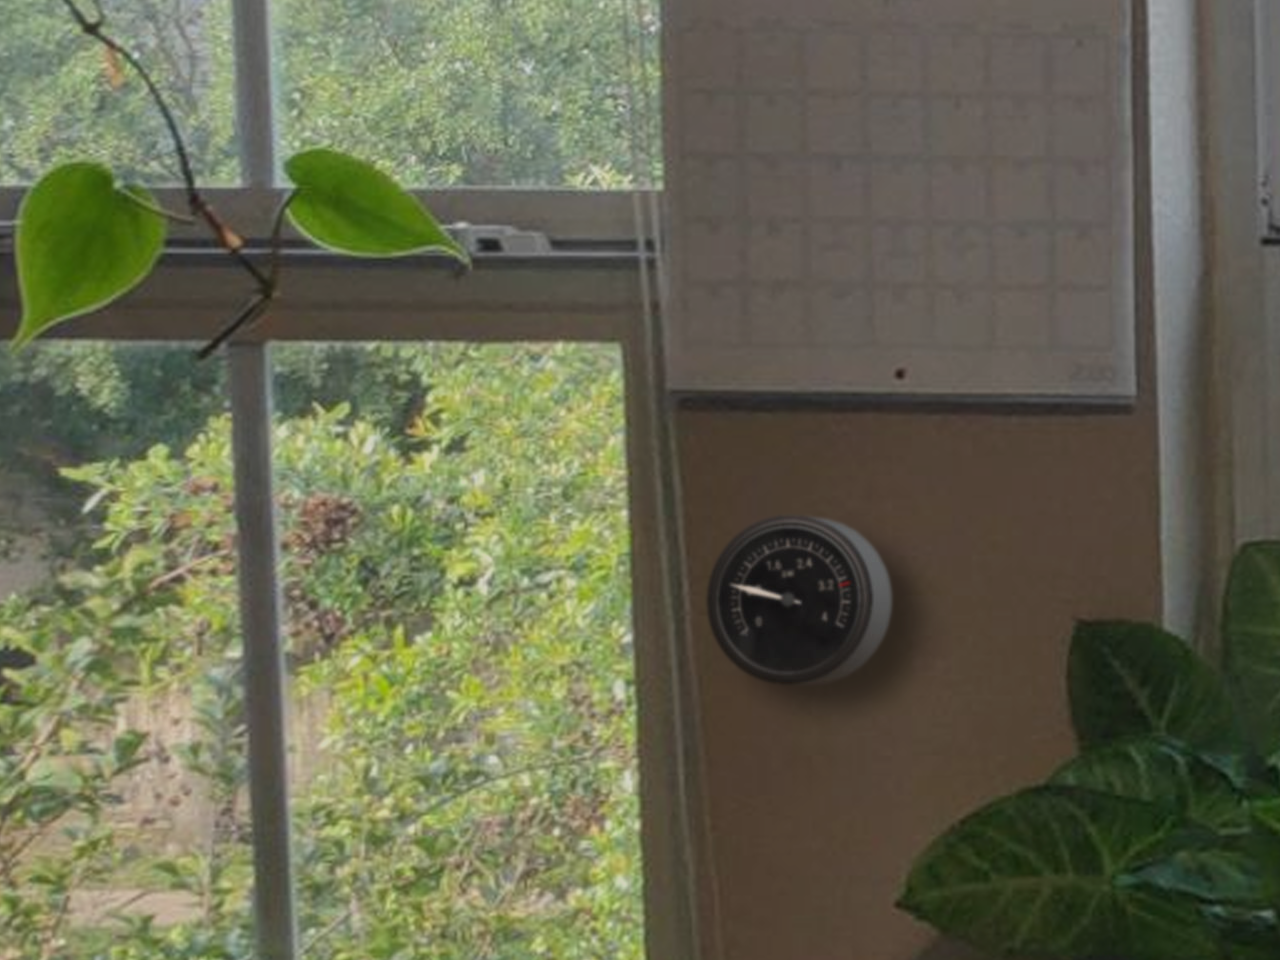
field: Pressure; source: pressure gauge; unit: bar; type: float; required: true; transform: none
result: 0.8 bar
